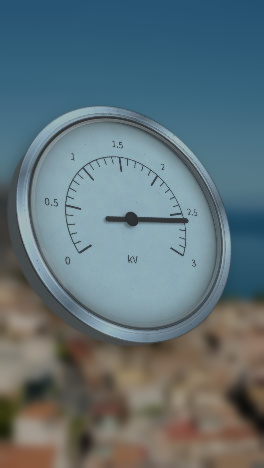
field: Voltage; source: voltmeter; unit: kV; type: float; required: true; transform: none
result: 2.6 kV
